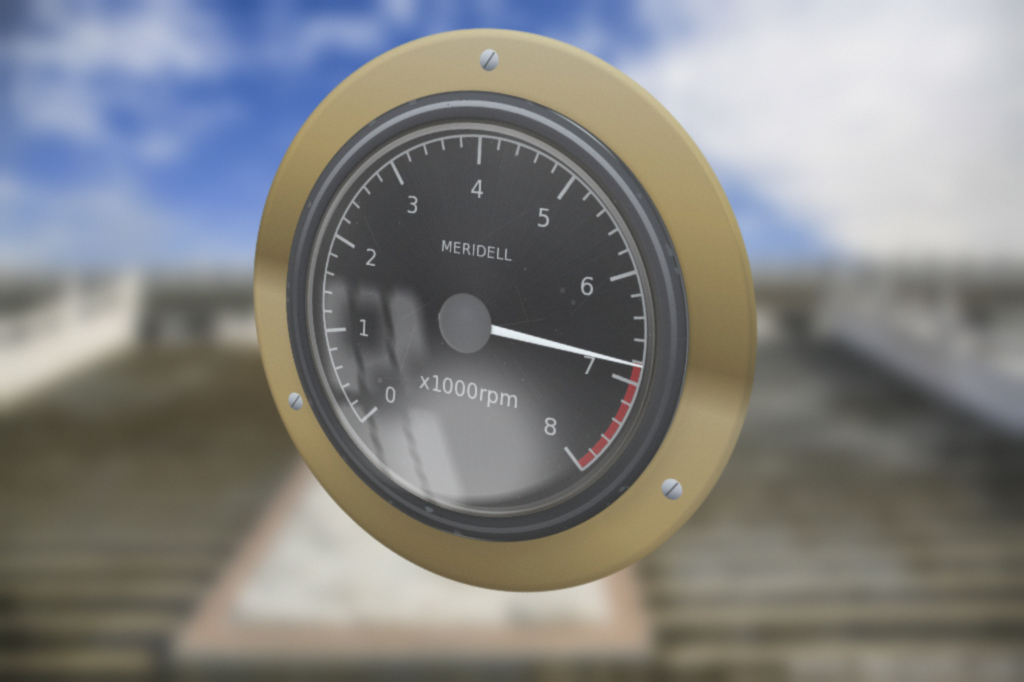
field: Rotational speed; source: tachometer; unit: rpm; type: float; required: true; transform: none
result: 6800 rpm
